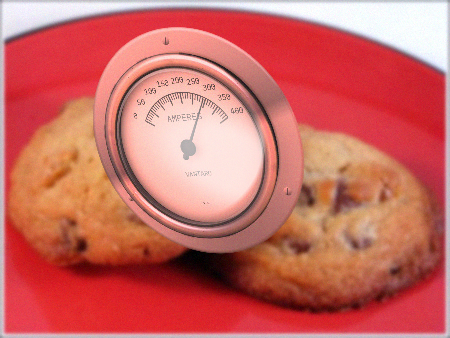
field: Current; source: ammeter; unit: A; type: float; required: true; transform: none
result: 300 A
